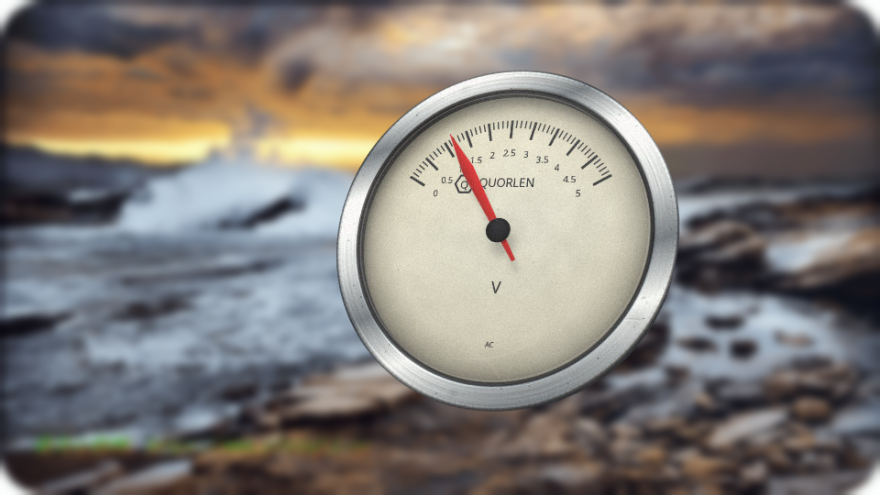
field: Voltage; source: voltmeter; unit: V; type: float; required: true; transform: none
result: 1.2 V
